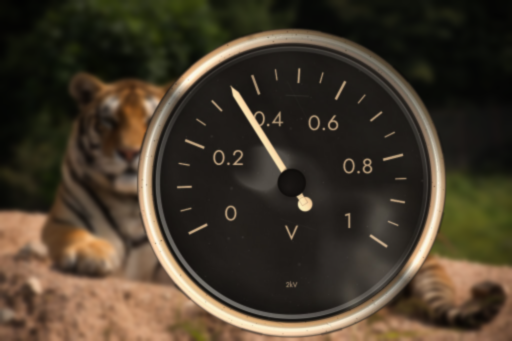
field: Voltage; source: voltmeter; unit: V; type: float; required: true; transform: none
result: 0.35 V
